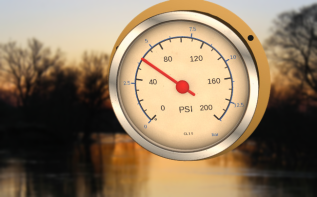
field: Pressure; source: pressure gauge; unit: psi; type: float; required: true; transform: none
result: 60 psi
